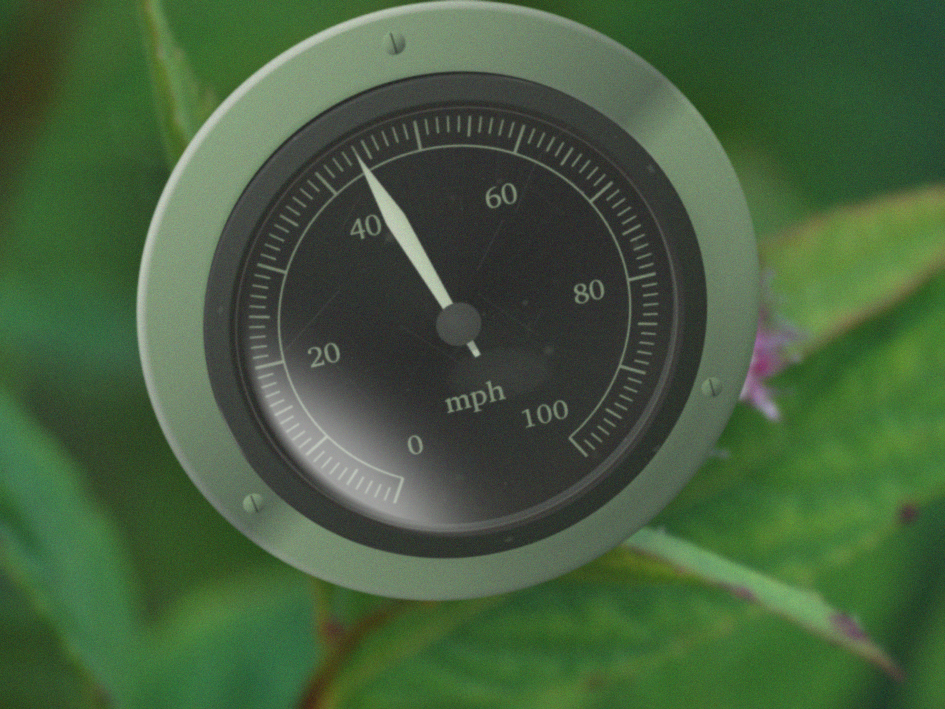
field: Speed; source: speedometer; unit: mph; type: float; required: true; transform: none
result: 44 mph
